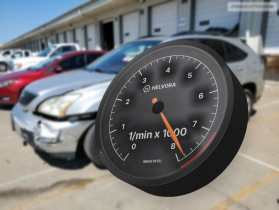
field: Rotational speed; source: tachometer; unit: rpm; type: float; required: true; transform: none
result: 7800 rpm
